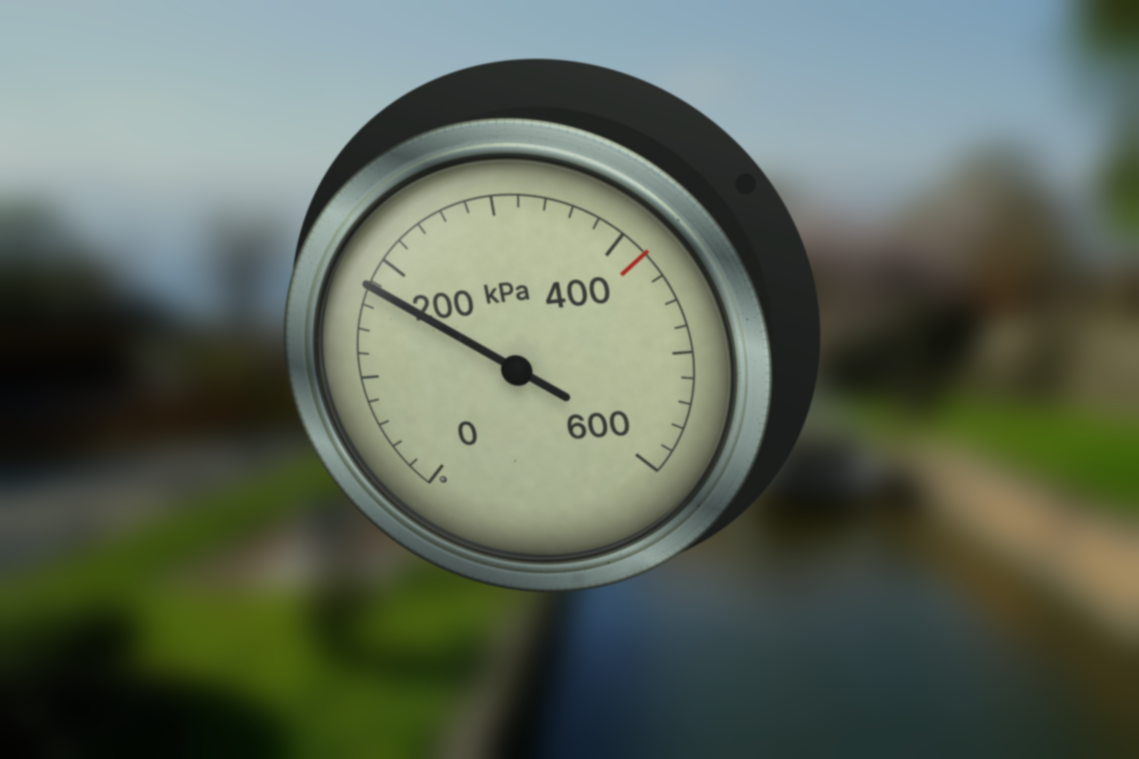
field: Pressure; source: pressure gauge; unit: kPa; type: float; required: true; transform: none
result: 180 kPa
